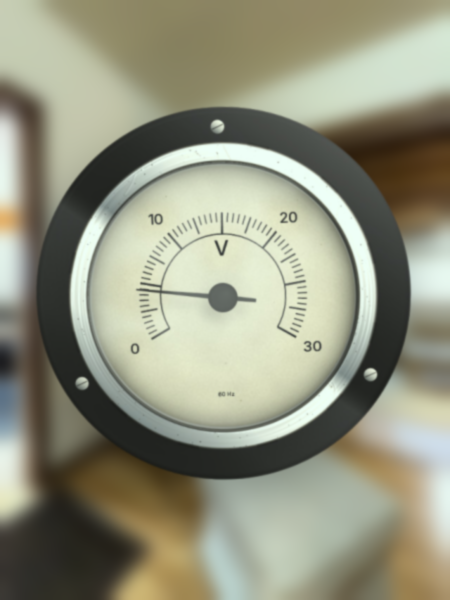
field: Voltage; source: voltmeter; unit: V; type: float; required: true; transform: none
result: 4.5 V
